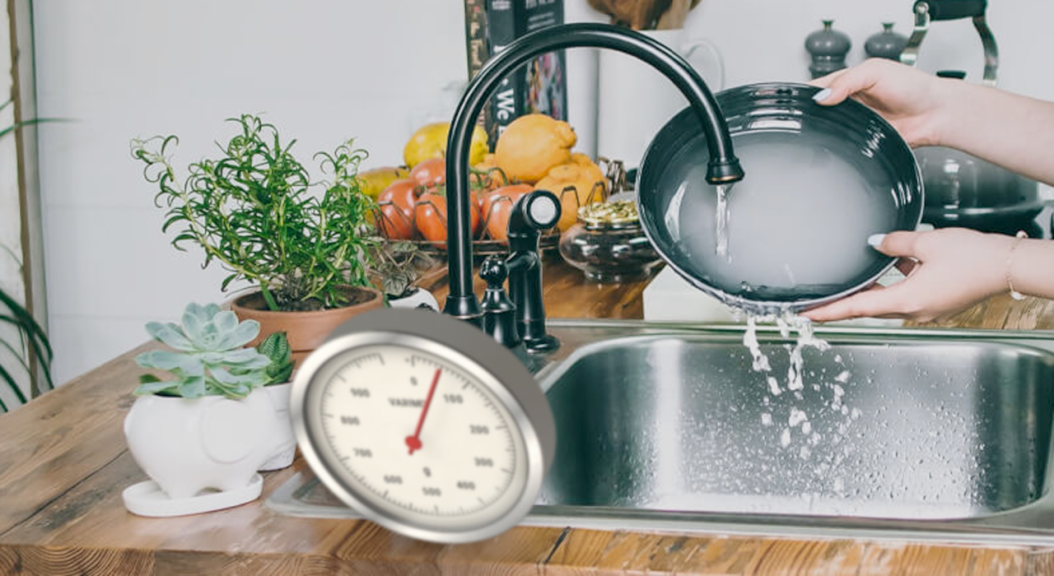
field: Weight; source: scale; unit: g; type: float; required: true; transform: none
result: 50 g
